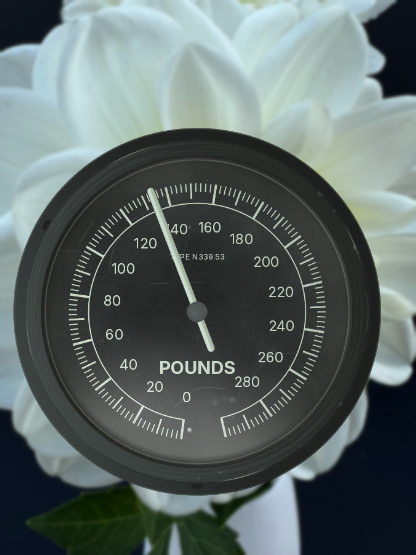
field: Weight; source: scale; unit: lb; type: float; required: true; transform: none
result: 134 lb
